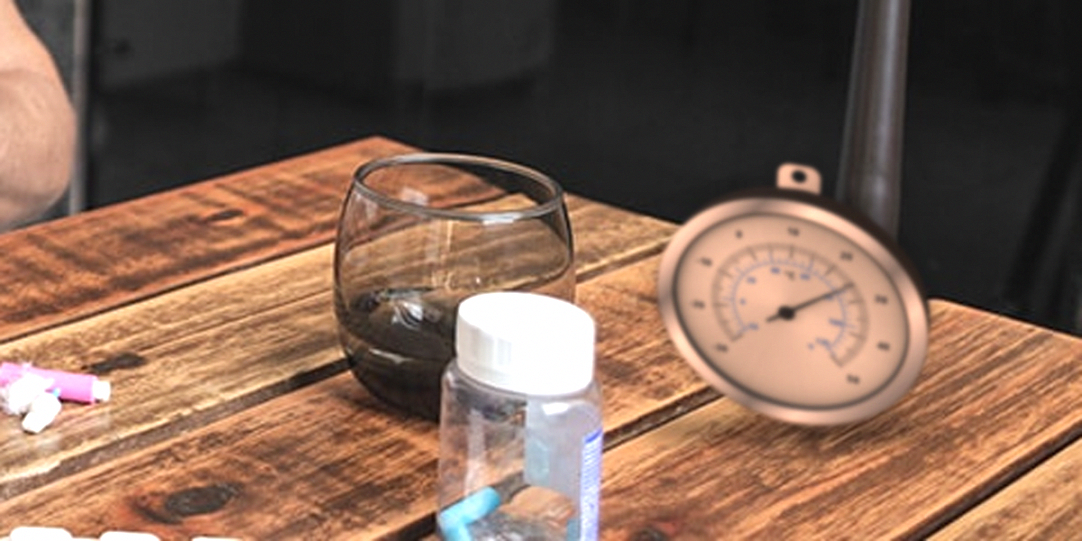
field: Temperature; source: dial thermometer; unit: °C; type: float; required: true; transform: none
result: 25 °C
